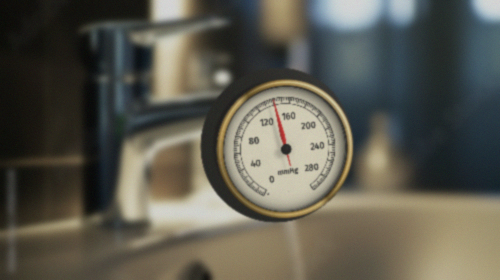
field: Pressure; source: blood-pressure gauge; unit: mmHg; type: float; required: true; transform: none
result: 140 mmHg
